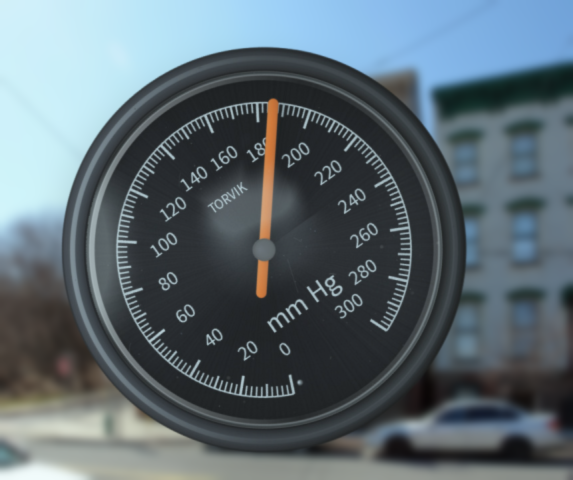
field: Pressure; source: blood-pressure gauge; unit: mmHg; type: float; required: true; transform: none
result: 186 mmHg
